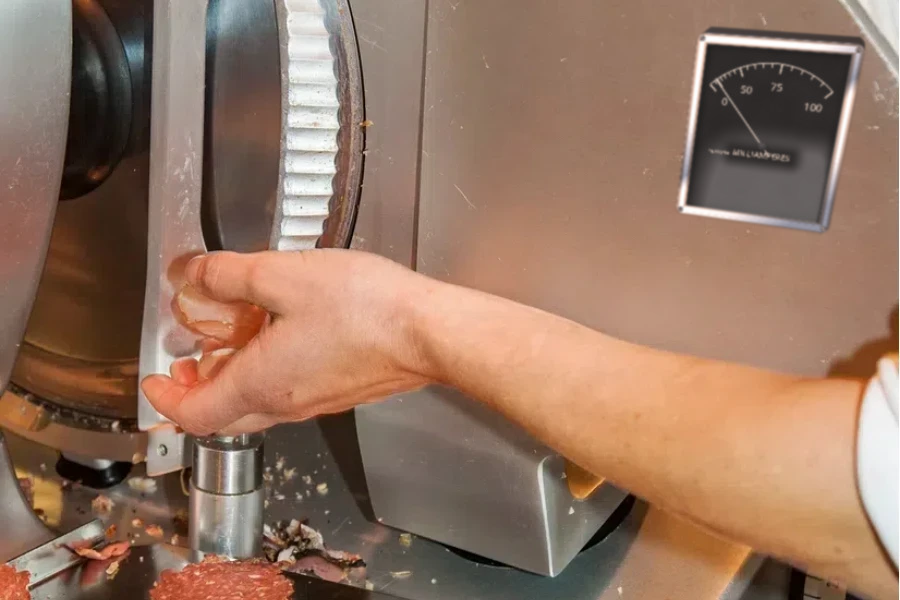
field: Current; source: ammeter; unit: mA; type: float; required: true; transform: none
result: 25 mA
